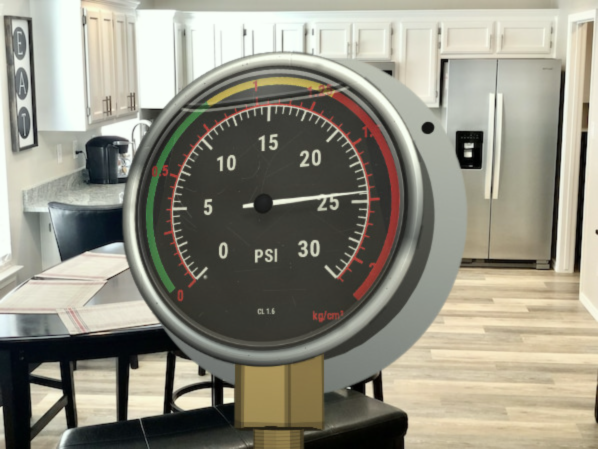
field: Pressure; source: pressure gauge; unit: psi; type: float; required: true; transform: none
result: 24.5 psi
